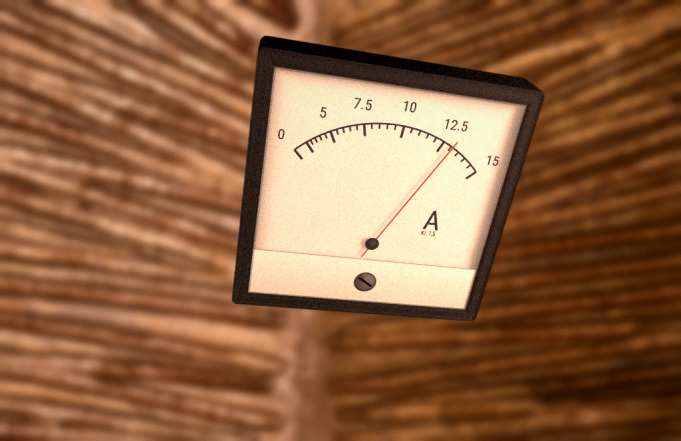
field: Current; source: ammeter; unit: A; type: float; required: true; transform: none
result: 13 A
